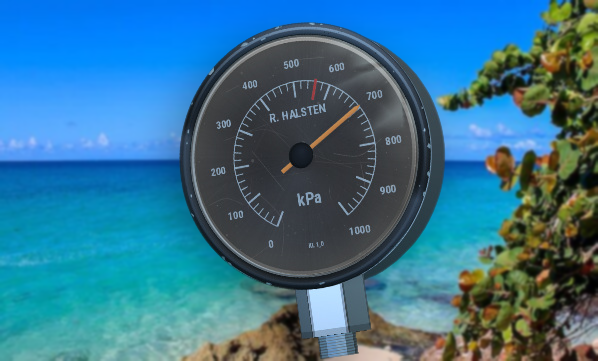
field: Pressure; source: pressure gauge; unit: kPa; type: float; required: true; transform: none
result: 700 kPa
